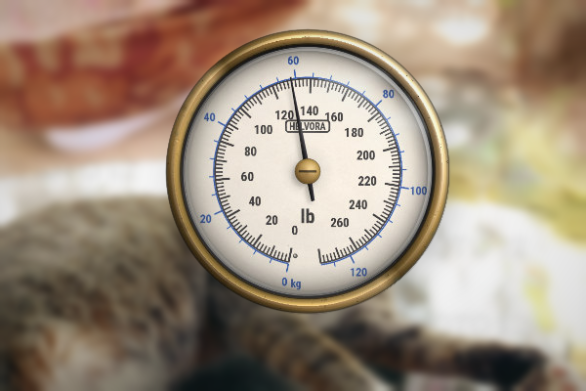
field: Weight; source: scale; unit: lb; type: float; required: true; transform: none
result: 130 lb
